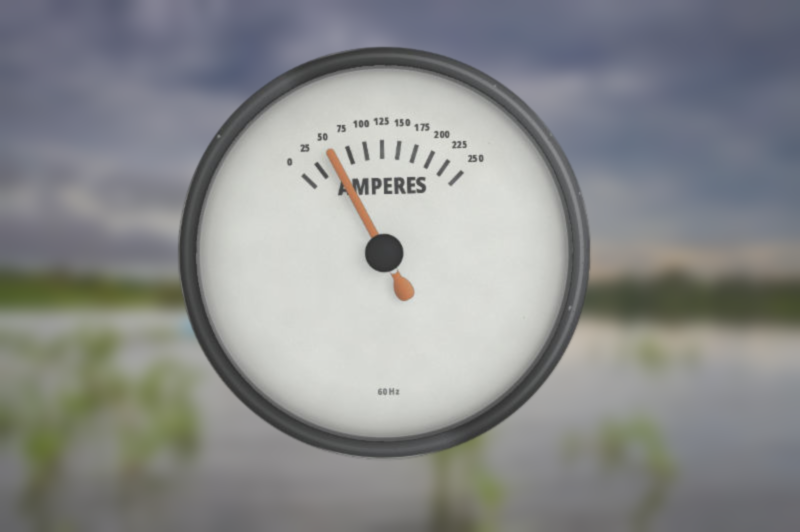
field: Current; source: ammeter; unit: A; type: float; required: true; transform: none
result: 50 A
